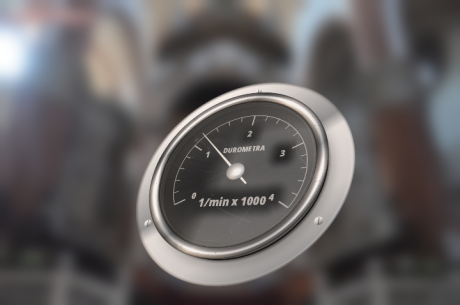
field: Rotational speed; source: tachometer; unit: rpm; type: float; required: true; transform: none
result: 1200 rpm
